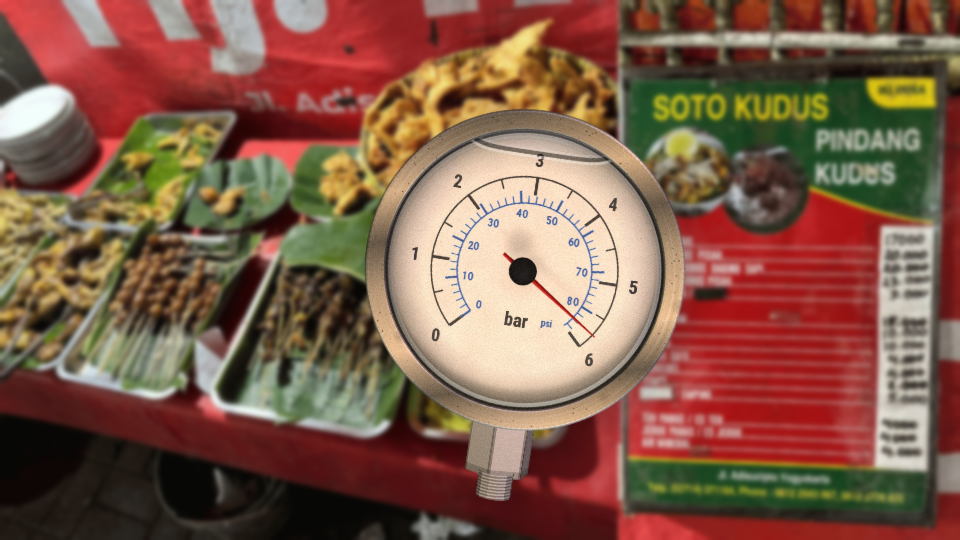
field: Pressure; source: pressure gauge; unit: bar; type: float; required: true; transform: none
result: 5.75 bar
